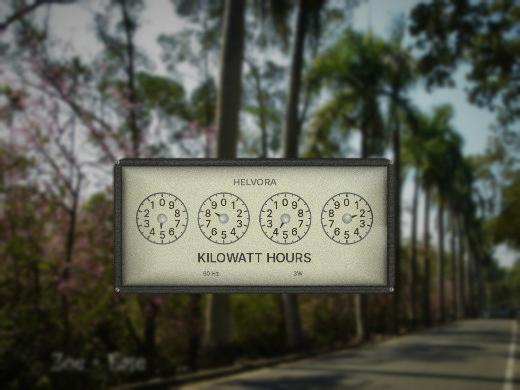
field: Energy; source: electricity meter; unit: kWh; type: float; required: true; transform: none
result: 4842 kWh
